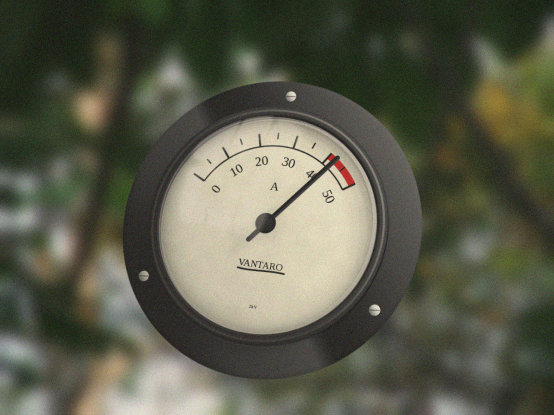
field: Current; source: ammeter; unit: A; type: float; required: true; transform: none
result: 42.5 A
